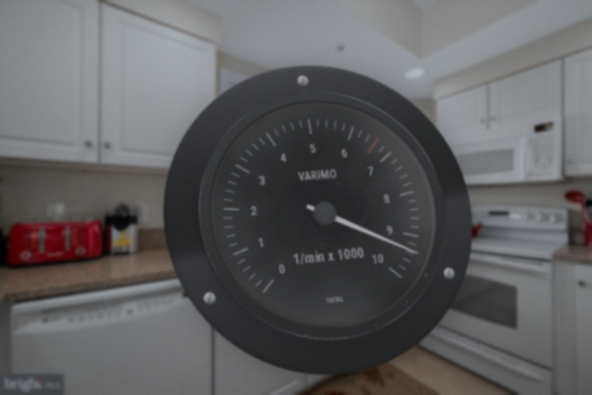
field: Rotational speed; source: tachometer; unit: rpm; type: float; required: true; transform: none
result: 9400 rpm
